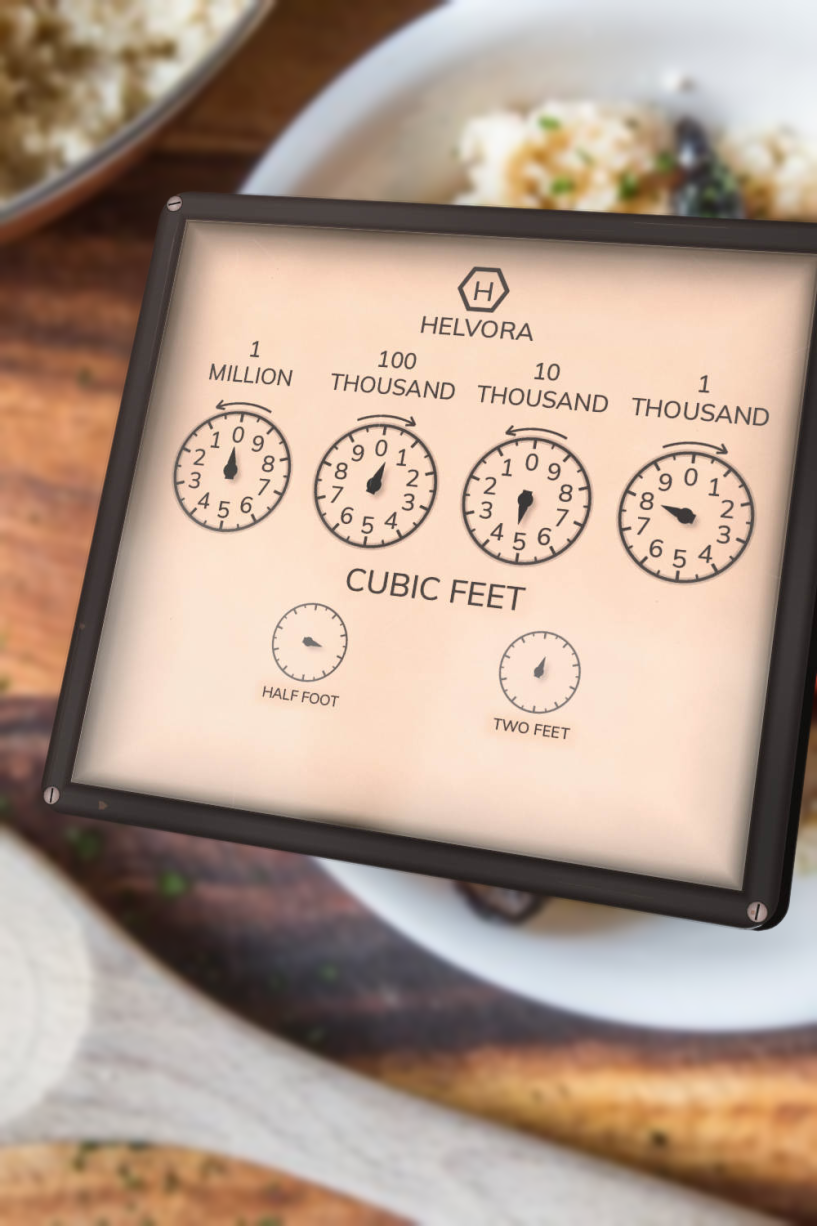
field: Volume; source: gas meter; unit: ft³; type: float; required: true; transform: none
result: 4800 ft³
